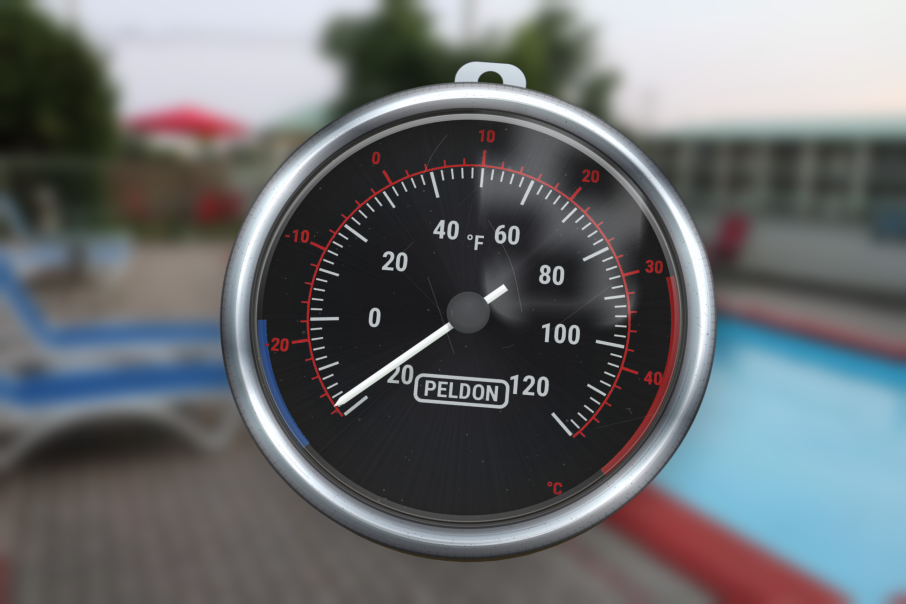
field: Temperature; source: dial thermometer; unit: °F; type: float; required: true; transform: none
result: -18 °F
